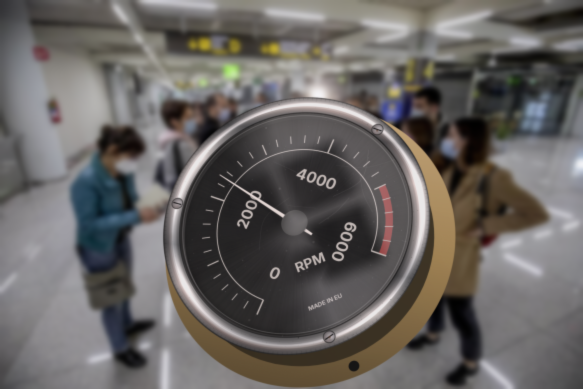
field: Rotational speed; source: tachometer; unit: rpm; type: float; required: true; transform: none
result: 2300 rpm
